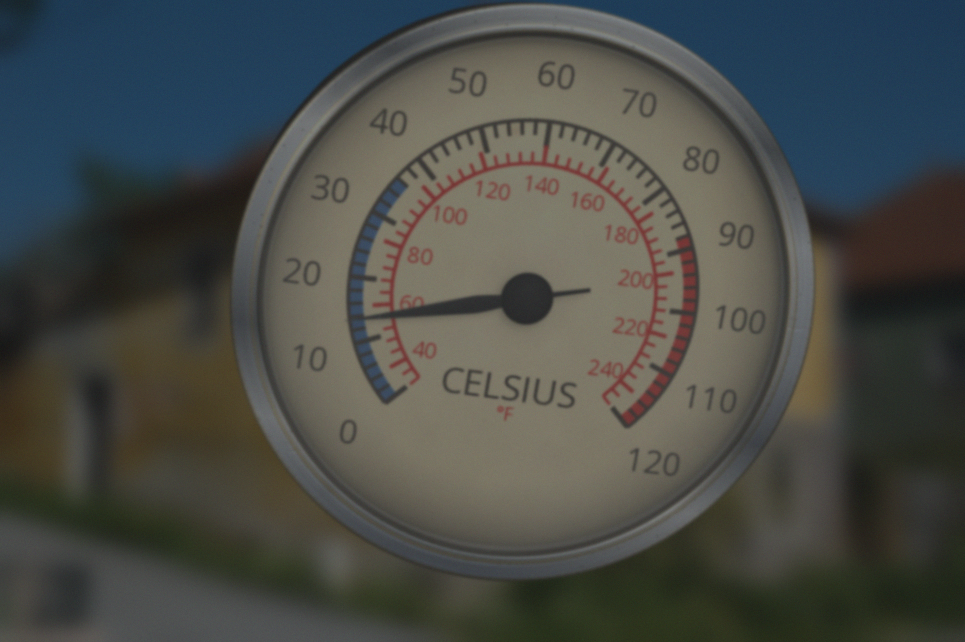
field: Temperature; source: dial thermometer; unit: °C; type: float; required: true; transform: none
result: 14 °C
